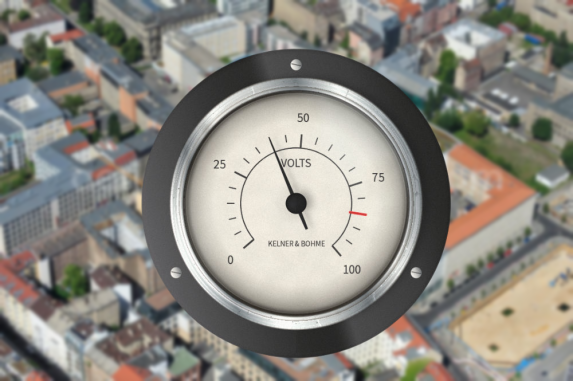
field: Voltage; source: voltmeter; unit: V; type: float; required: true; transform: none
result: 40 V
